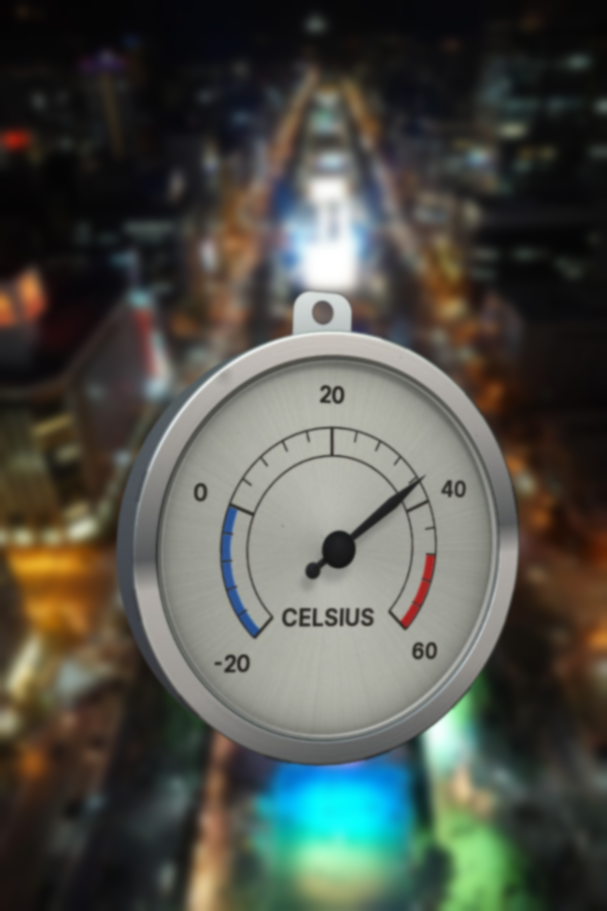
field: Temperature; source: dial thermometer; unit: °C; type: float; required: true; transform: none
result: 36 °C
